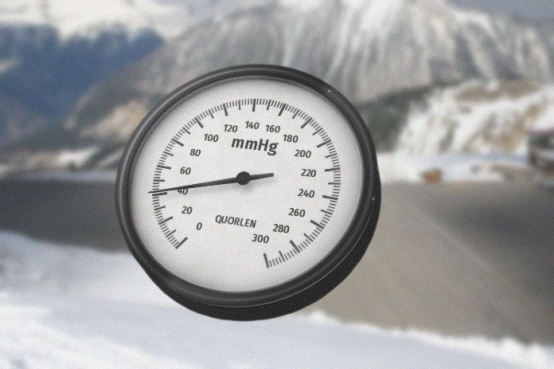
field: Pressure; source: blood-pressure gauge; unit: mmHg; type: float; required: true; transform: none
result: 40 mmHg
